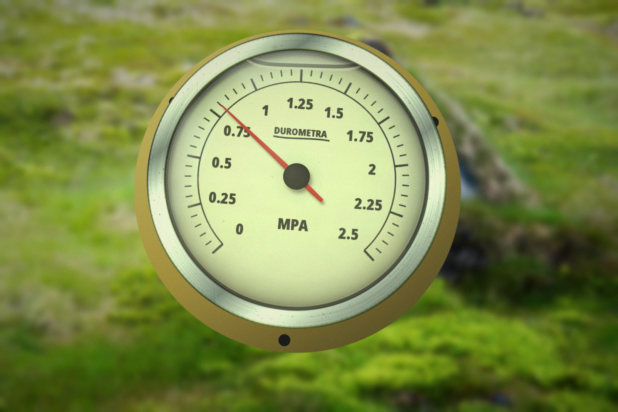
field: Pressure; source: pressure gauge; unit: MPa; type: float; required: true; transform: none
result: 0.8 MPa
